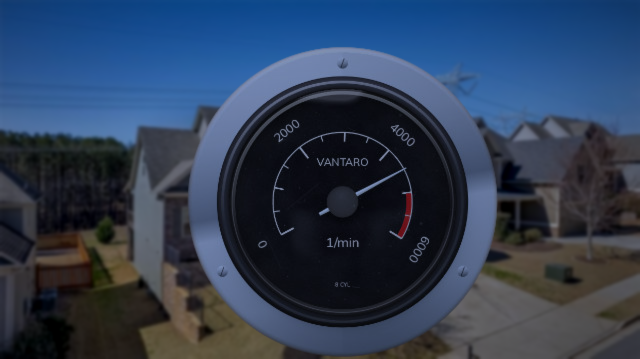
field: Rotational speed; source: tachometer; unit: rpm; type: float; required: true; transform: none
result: 4500 rpm
